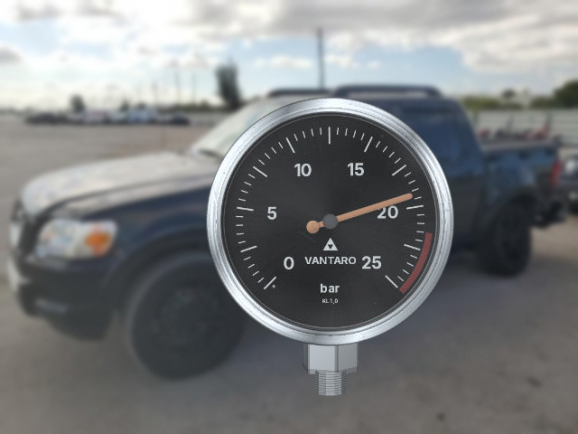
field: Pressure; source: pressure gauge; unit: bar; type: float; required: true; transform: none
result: 19.25 bar
